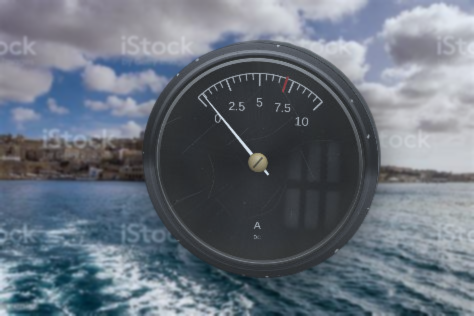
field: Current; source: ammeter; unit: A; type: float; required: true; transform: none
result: 0.5 A
